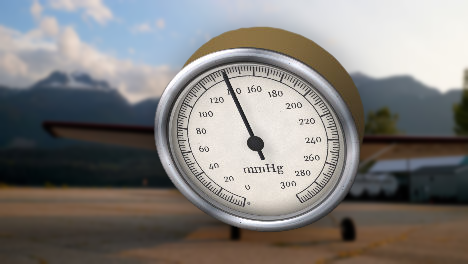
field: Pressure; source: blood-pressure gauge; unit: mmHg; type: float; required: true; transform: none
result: 140 mmHg
